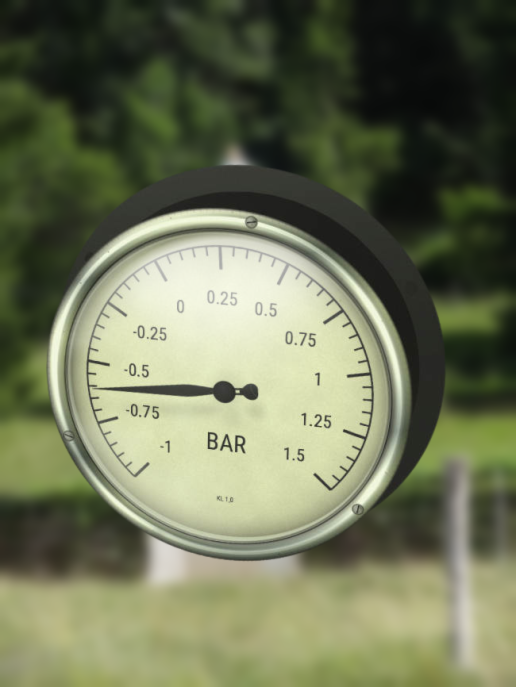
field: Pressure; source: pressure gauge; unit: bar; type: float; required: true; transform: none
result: -0.6 bar
